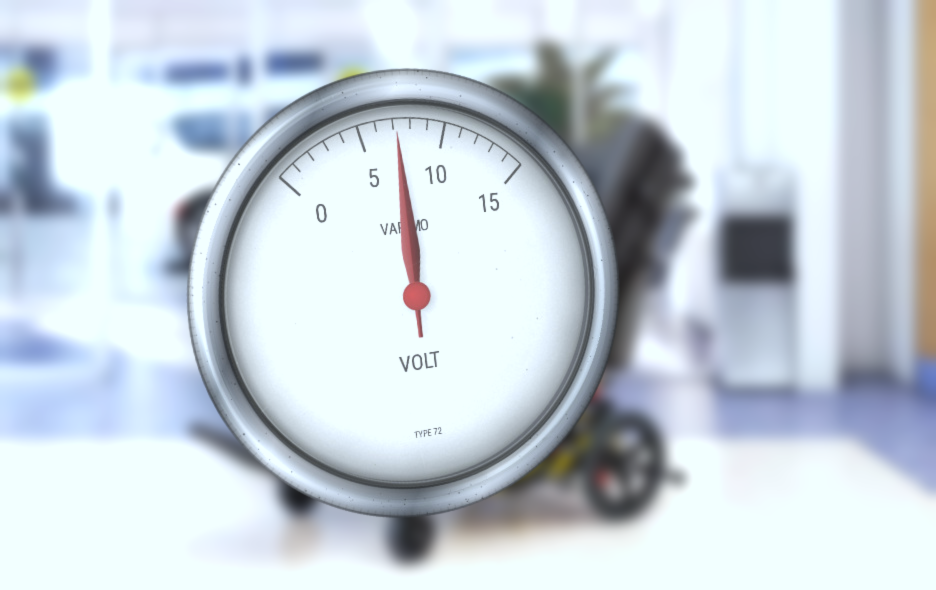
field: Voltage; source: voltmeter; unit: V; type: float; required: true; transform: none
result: 7 V
